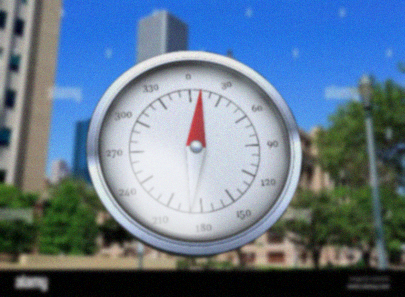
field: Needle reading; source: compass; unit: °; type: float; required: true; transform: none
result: 10 °
